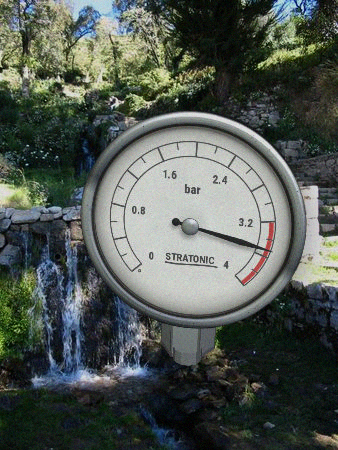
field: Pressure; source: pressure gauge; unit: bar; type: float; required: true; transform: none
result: 3.5 bar
